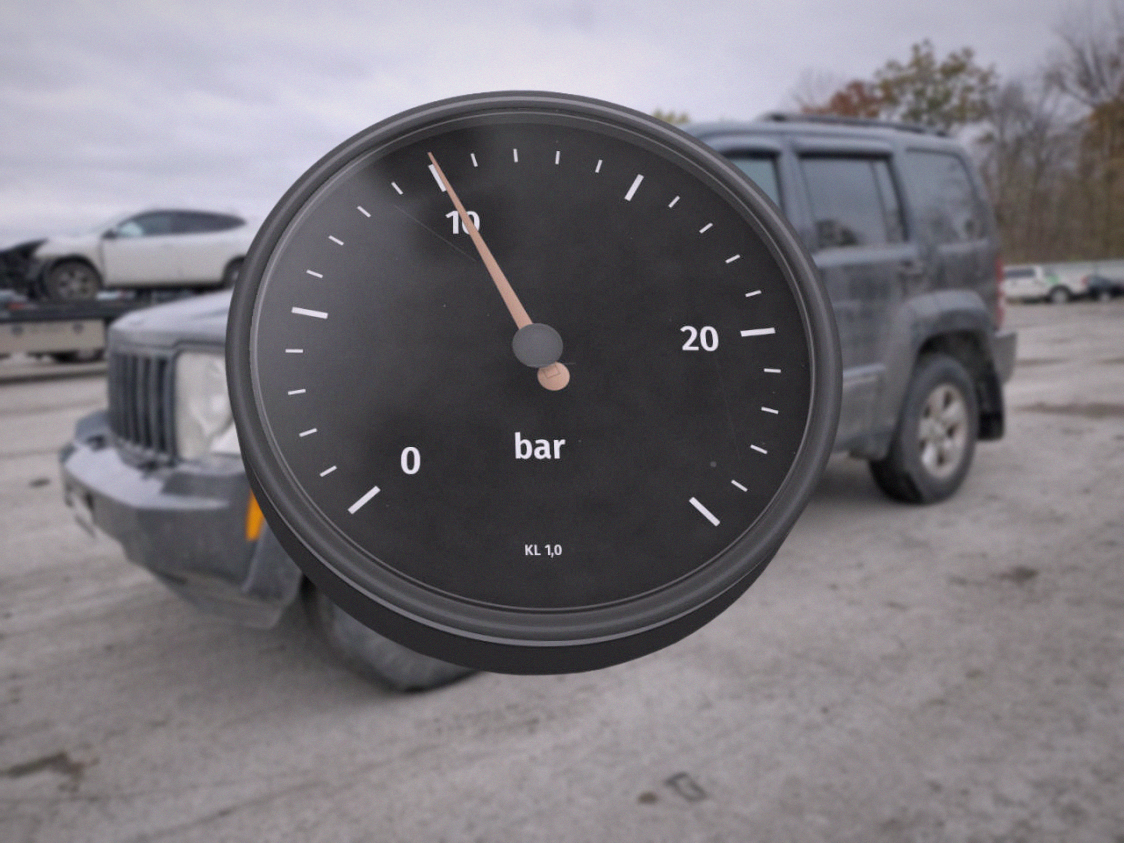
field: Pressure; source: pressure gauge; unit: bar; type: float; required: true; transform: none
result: 10 bar
